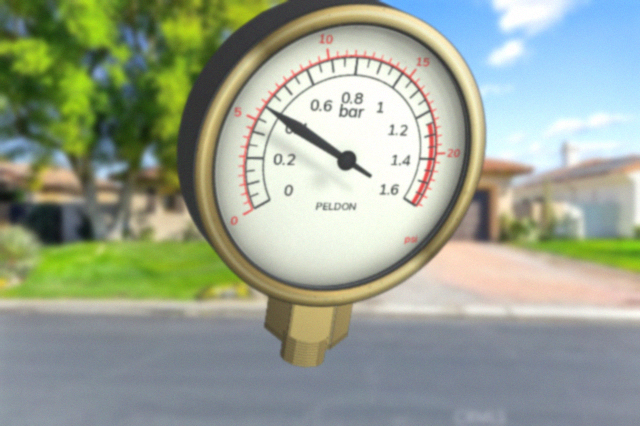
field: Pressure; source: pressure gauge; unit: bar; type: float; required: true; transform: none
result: 0.4 bar
